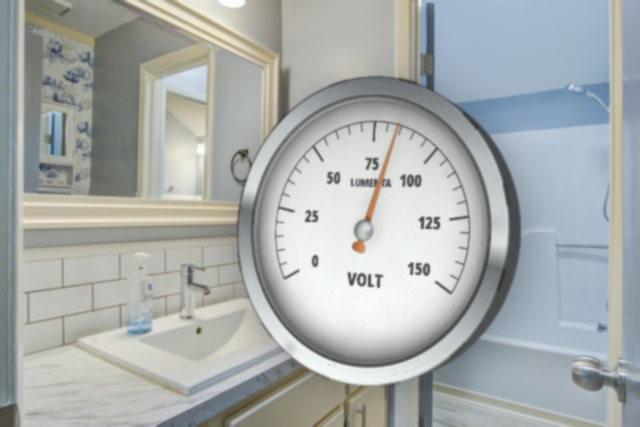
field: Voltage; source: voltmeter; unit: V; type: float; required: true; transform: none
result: 85 V
